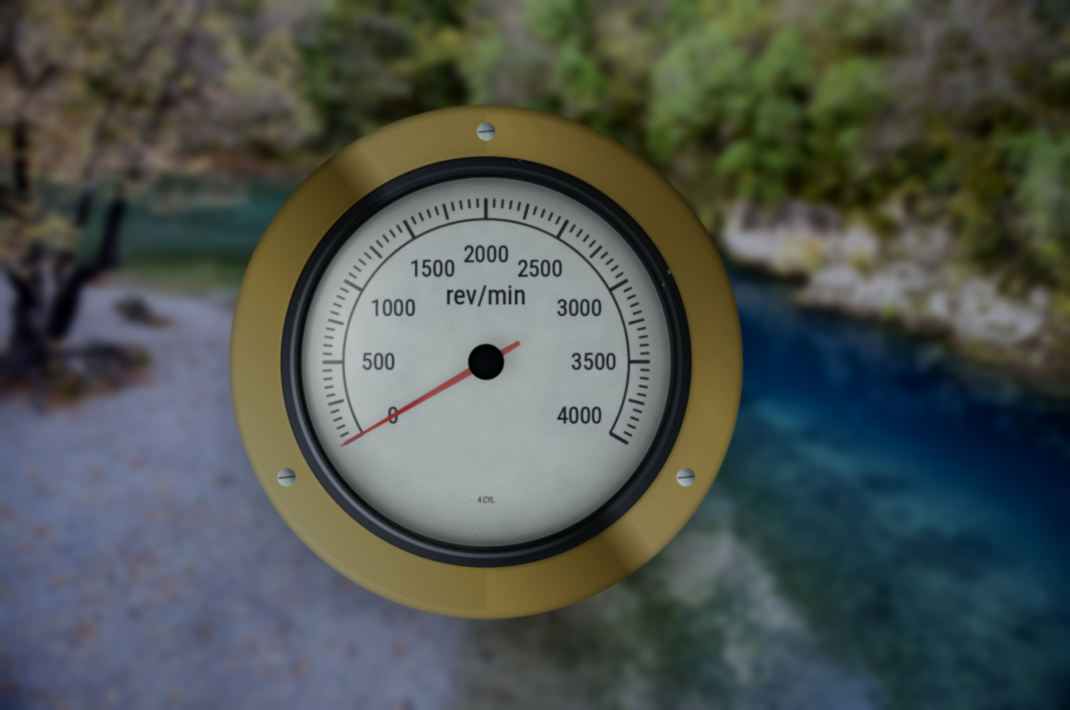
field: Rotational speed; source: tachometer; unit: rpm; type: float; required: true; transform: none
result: 0 rpm
